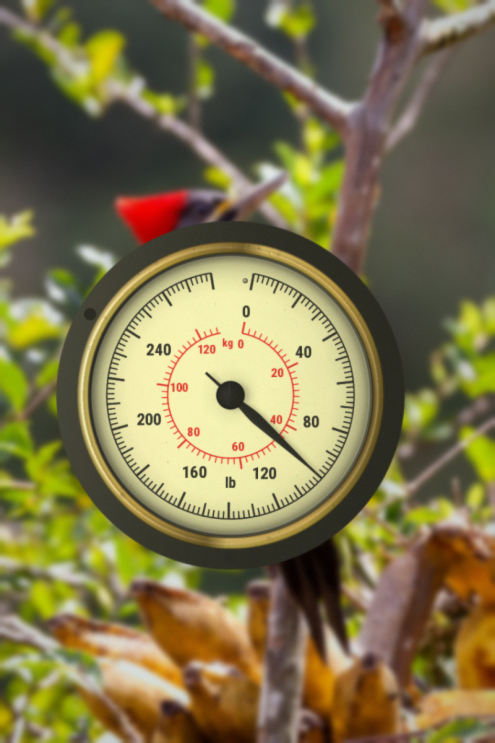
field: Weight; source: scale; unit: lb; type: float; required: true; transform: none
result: 100 lb
